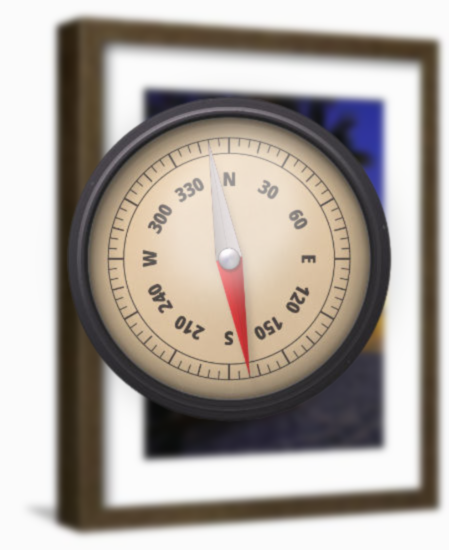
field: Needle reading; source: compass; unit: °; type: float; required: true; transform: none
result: 170 °
